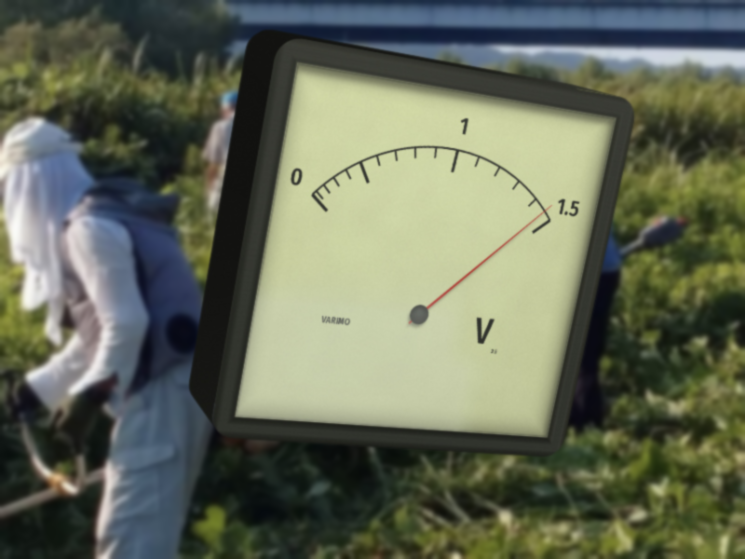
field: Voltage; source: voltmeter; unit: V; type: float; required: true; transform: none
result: 1.45 V
